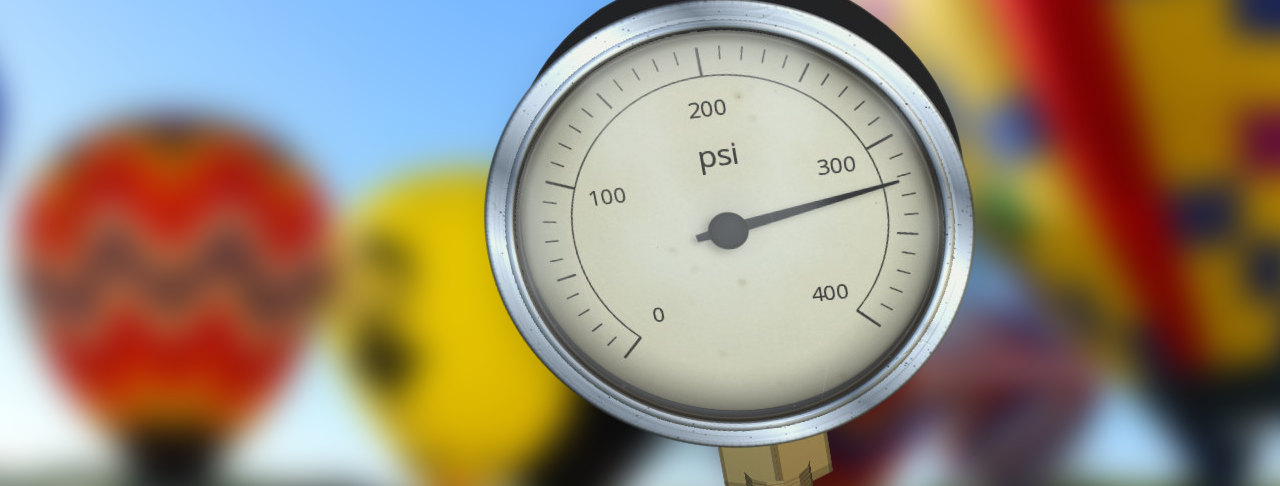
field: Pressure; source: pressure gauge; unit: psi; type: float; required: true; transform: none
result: 320 psi
